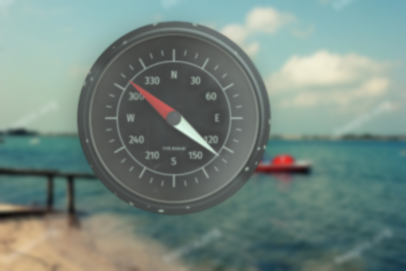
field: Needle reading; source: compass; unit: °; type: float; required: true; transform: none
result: 310 °
